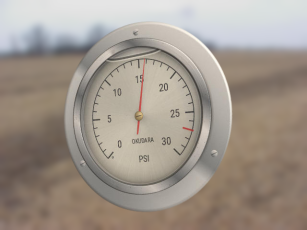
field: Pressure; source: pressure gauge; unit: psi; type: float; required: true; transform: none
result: 16 psi
